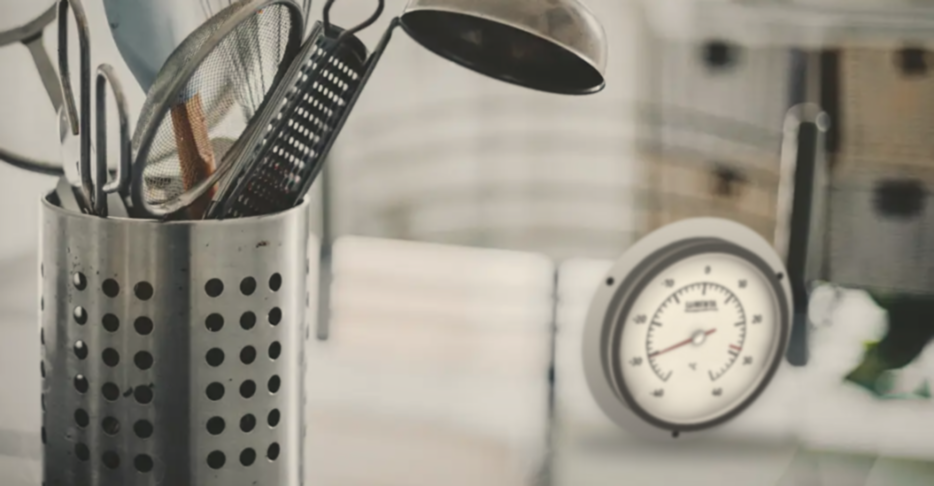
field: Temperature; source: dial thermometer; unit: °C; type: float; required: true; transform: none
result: -30 °C
